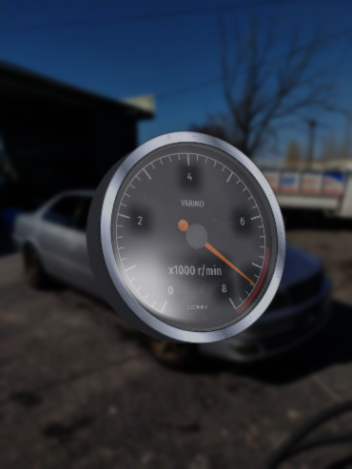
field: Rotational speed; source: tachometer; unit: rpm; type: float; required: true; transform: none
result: 7400 rpm
